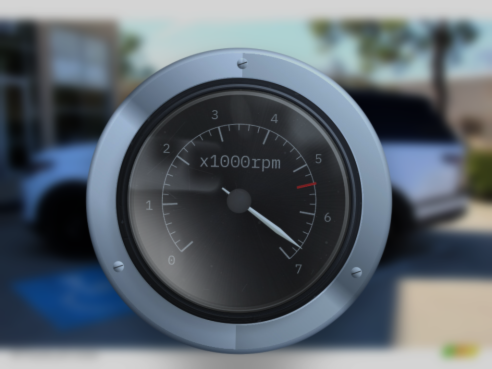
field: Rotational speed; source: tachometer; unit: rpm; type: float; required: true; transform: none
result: 6700 rpm
